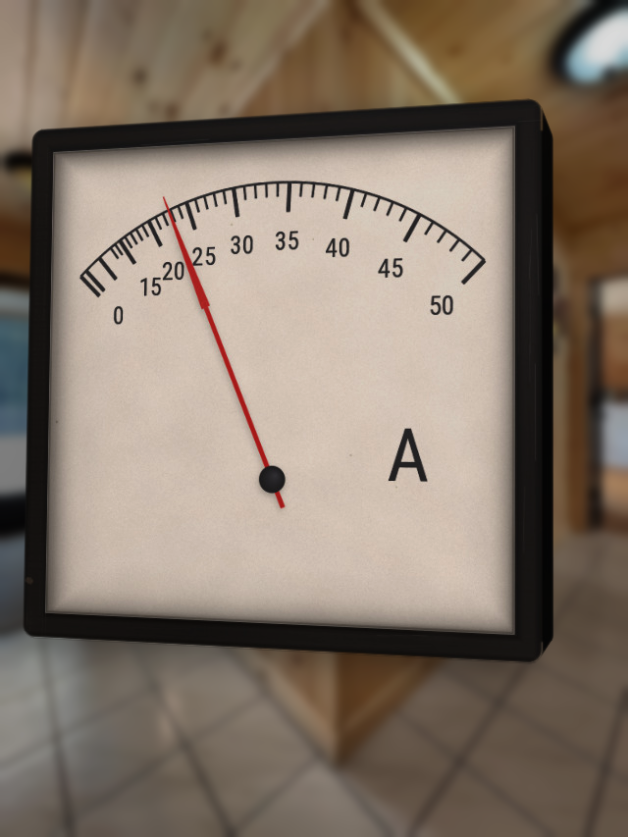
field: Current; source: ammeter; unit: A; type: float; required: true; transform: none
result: 23 A
